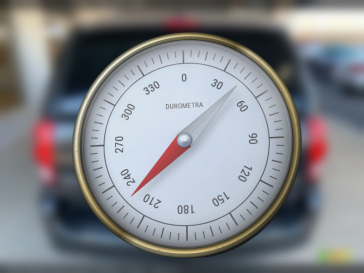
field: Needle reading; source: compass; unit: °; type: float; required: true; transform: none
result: 225 °
